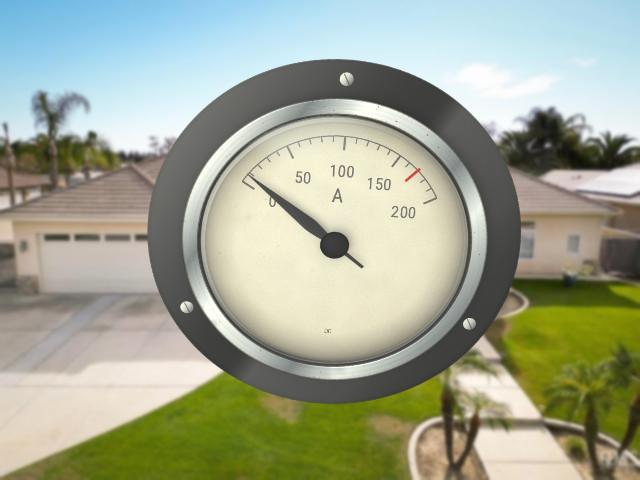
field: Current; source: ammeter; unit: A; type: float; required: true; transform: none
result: 10 A
